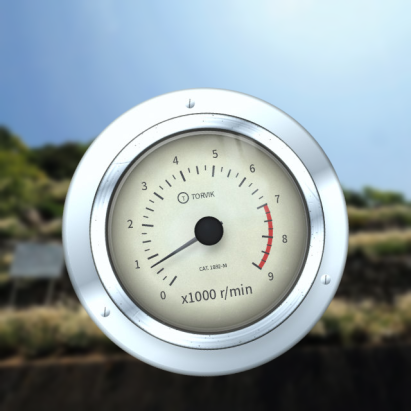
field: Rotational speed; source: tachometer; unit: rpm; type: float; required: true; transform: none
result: 750 rpm
